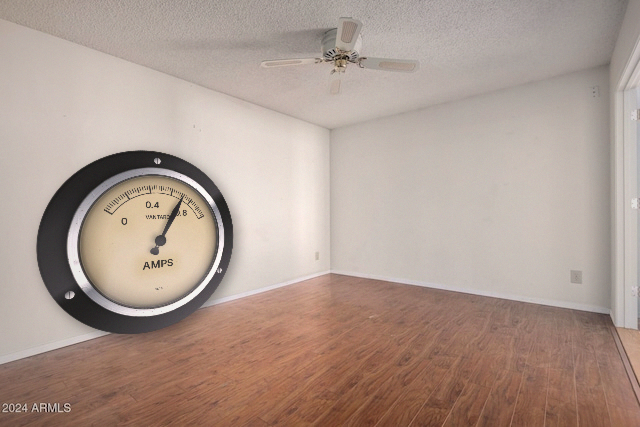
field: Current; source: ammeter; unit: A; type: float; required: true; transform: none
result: 0.7 A
